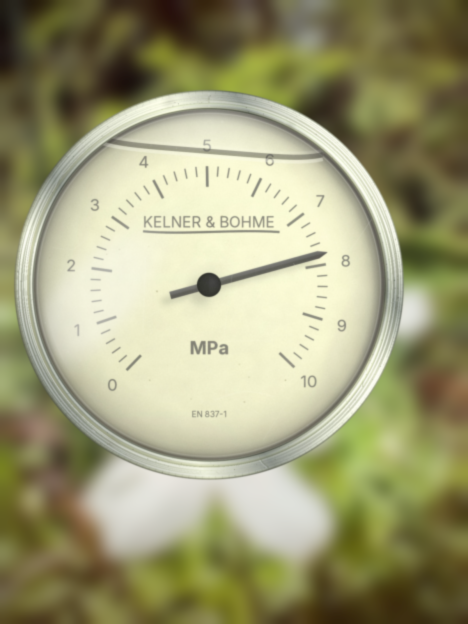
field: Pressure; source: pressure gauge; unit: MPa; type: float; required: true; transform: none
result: 7.8 MPa
